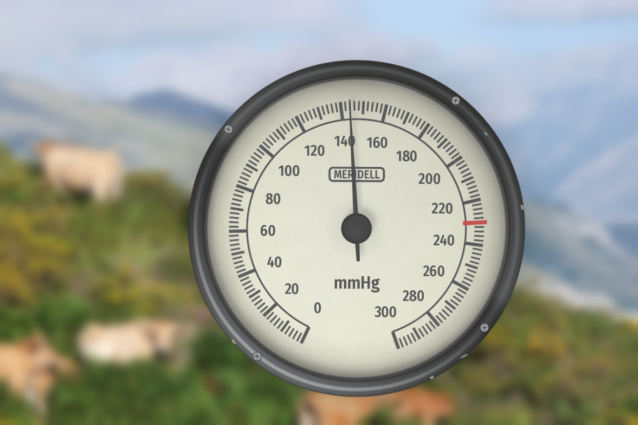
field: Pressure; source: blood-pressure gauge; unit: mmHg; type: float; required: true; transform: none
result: 144 mmHg
